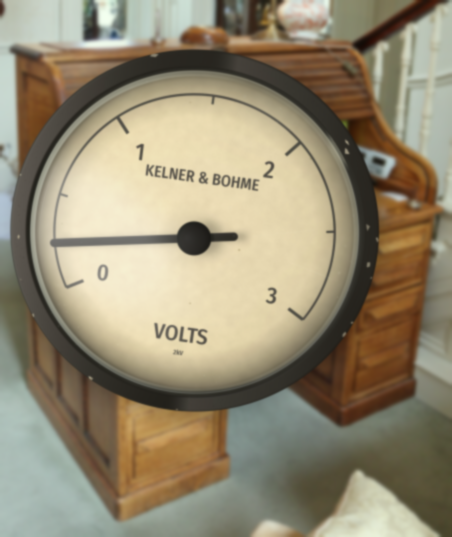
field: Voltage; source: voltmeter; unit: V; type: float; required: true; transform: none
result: 0.25 V
